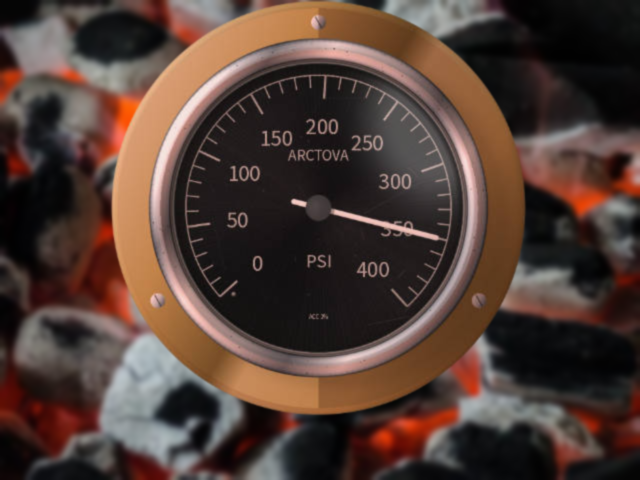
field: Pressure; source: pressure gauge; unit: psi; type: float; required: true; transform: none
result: 350 psi
